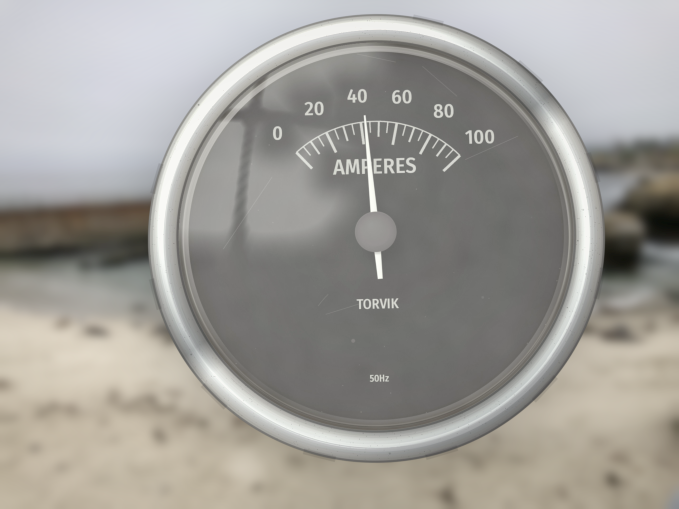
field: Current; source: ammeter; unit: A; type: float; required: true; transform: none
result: 42.5 A
